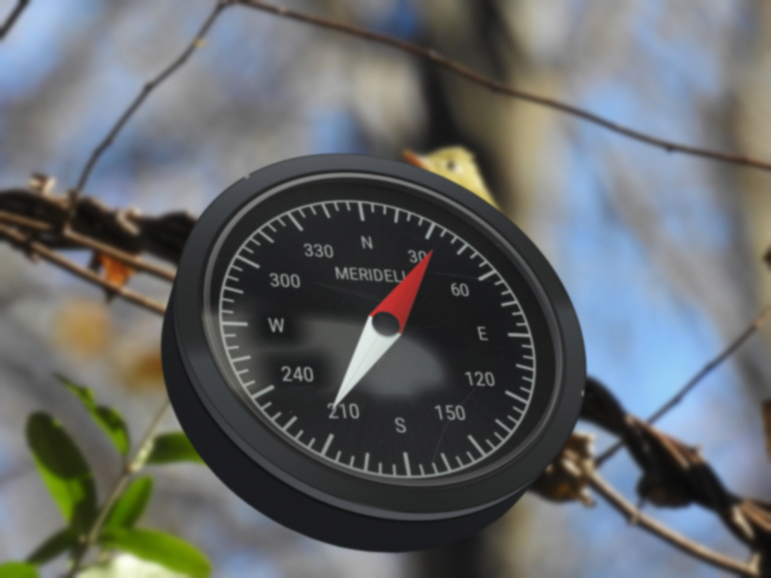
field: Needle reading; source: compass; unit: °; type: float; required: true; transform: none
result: 35 °
